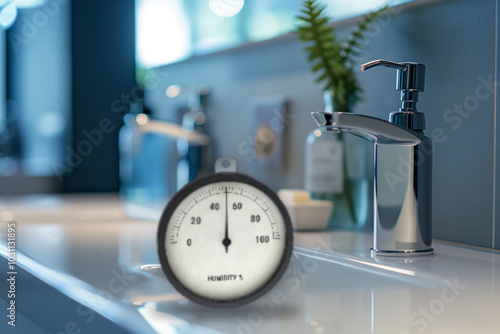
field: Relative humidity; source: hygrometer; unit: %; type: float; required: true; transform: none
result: 50 %
